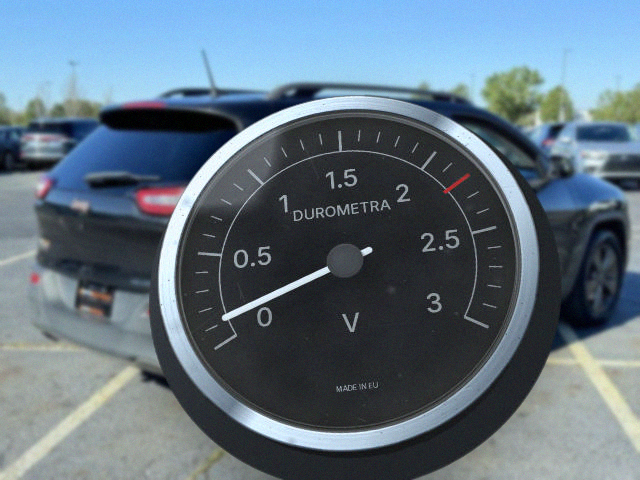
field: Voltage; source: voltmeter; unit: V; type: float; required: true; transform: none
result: 0.1 V
